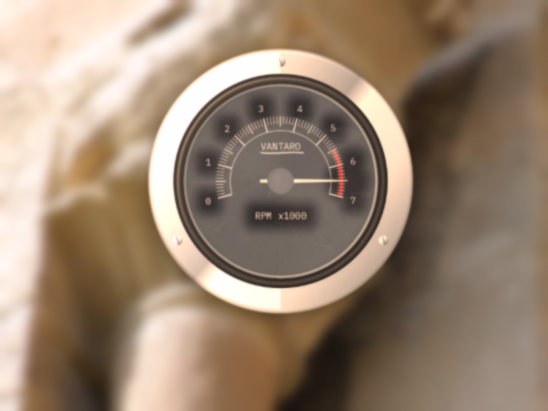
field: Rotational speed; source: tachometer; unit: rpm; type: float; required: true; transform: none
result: 6500 rpm
